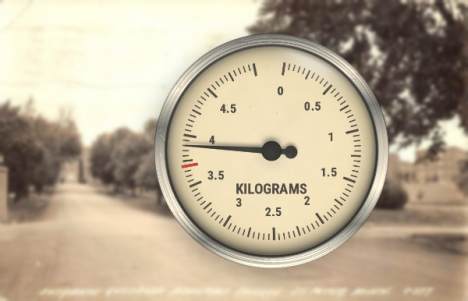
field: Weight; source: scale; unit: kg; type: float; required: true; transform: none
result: 3.9 kg
